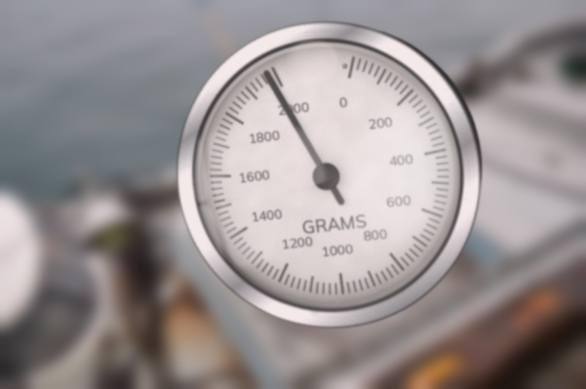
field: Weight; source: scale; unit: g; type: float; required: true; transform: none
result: 1980 g
